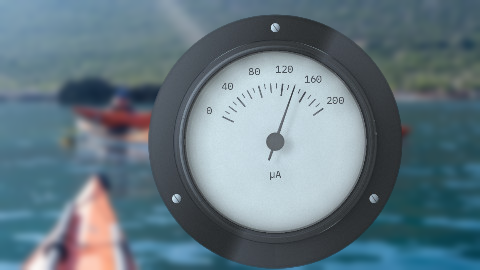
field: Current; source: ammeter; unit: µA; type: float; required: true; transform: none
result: 140 µA
